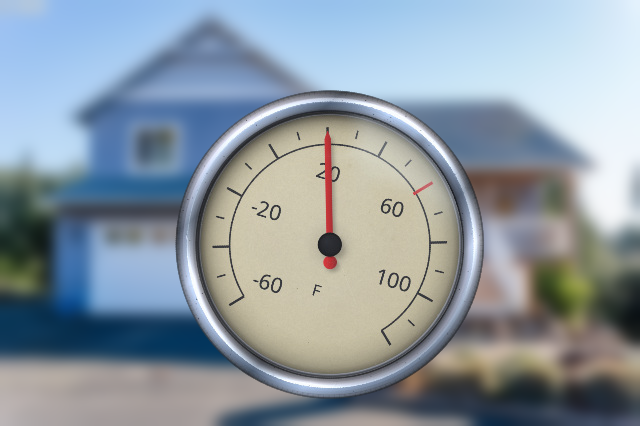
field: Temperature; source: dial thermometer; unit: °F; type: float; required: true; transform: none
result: 20 °F
